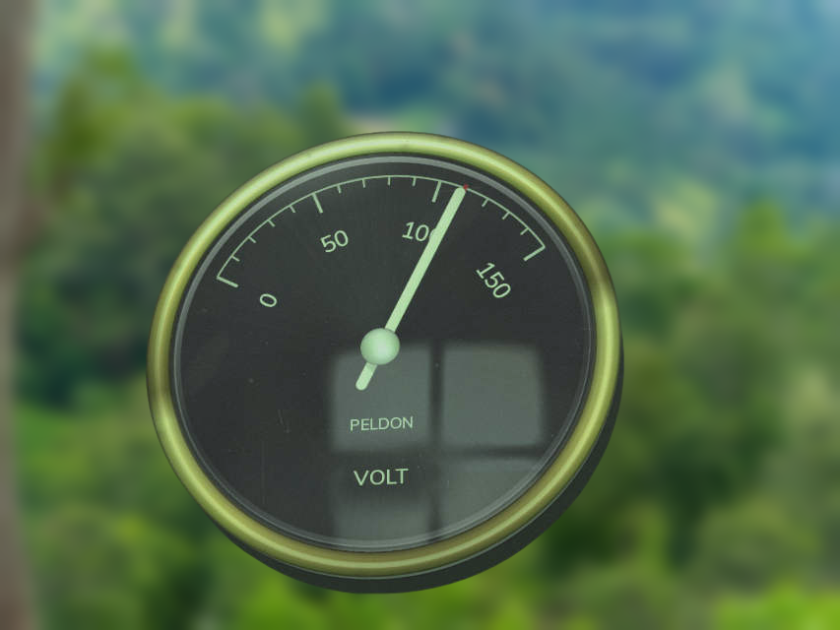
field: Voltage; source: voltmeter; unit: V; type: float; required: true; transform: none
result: 110 V
